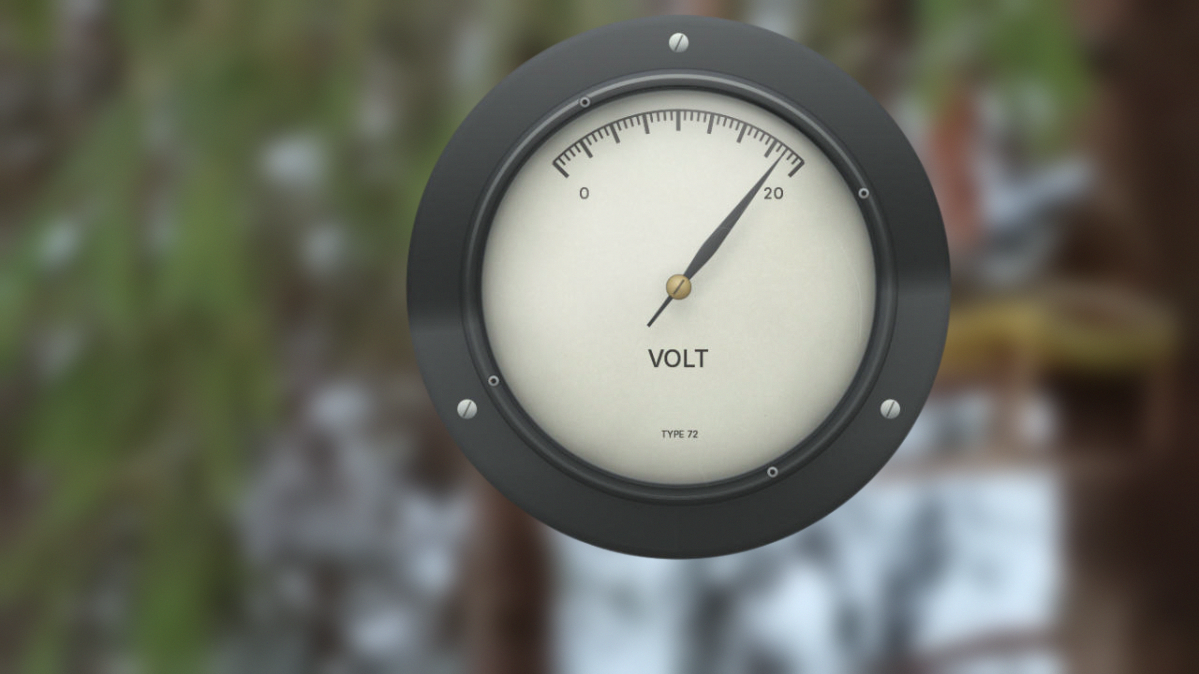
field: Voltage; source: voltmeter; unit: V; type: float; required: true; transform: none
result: 18.5 V
